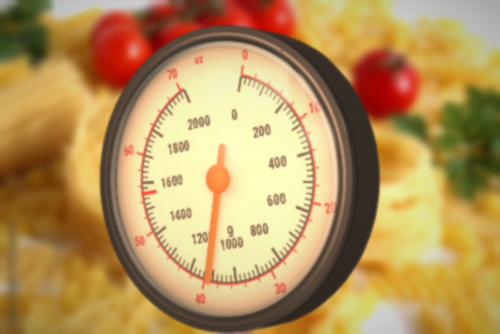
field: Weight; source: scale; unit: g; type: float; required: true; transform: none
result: 1100 g
